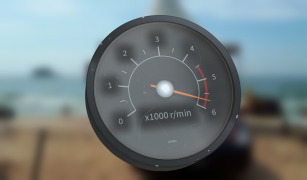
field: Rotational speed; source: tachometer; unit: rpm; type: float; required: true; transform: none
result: 5750 rpm
